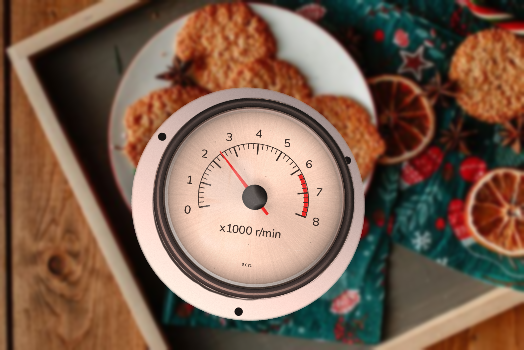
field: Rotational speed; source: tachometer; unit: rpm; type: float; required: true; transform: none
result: 2400 rpm
